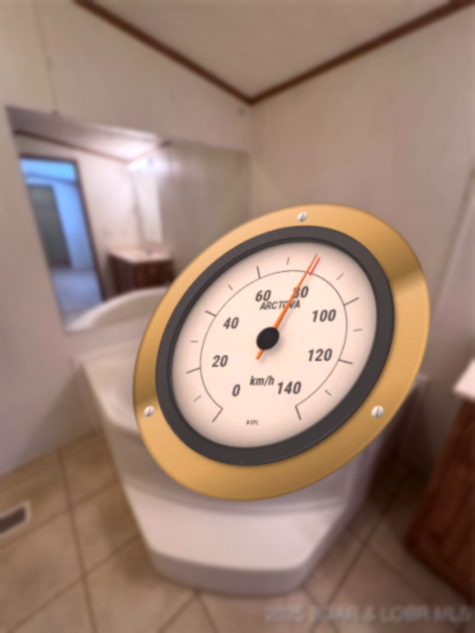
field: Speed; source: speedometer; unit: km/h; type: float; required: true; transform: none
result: 80 km/h
